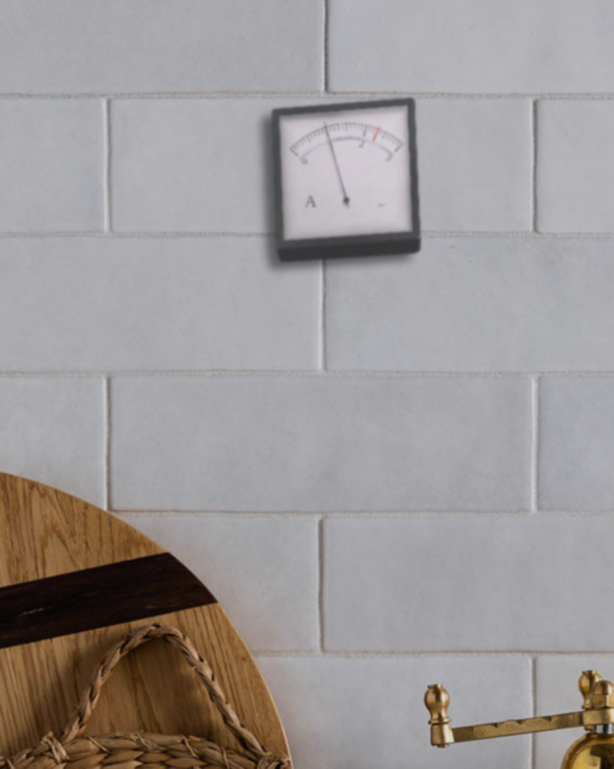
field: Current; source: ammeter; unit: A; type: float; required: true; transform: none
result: 1 A
